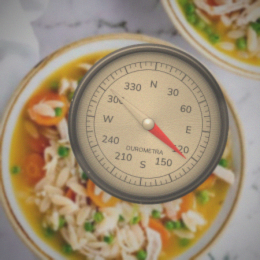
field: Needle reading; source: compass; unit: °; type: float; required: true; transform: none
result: 125 °
